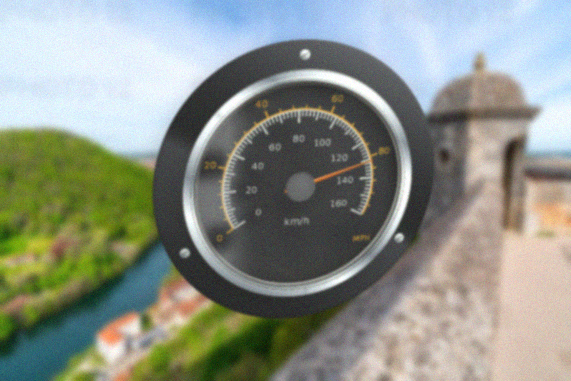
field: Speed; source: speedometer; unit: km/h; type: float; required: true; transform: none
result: 130 km/h
